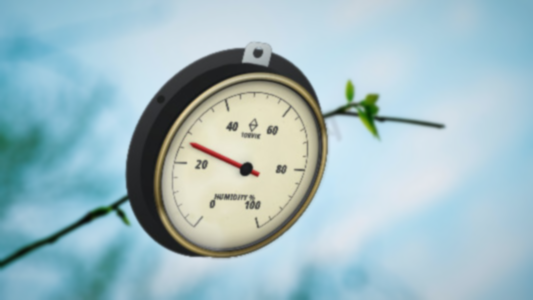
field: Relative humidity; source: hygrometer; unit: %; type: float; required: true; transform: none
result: 26 %
